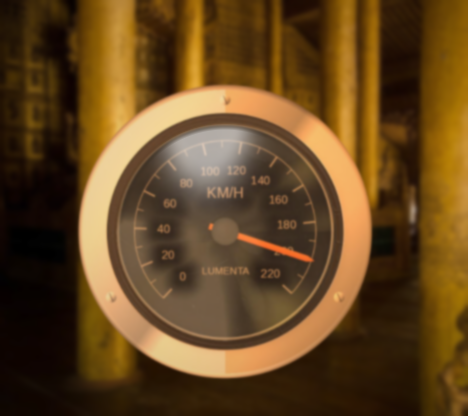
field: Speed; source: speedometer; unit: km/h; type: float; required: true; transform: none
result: 200 km/h
